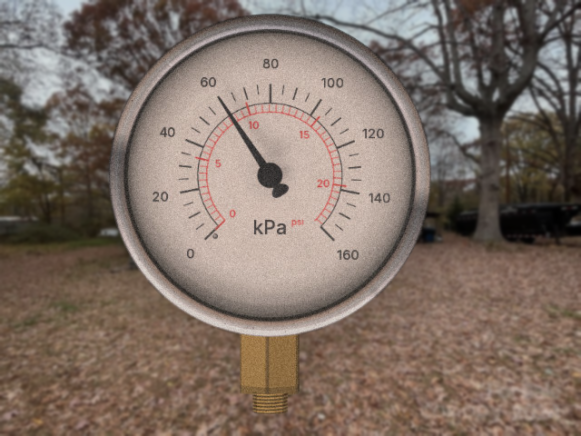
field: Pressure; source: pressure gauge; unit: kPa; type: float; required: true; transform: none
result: 60 kPa
